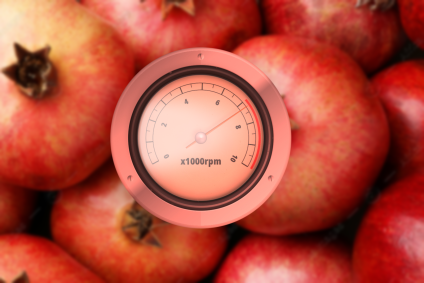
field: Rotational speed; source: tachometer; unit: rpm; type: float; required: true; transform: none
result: 7250 rpm
